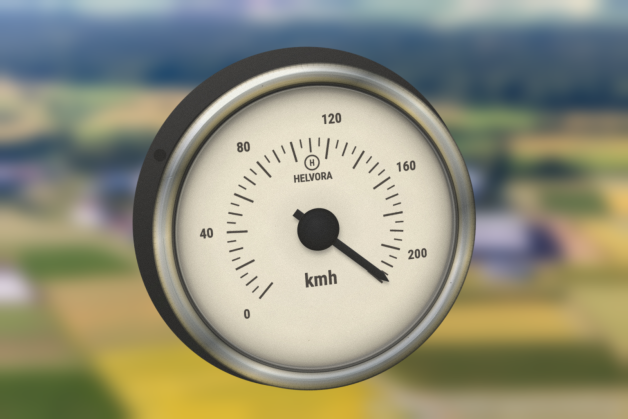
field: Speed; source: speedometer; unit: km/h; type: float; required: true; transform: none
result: 217.5 km/h
